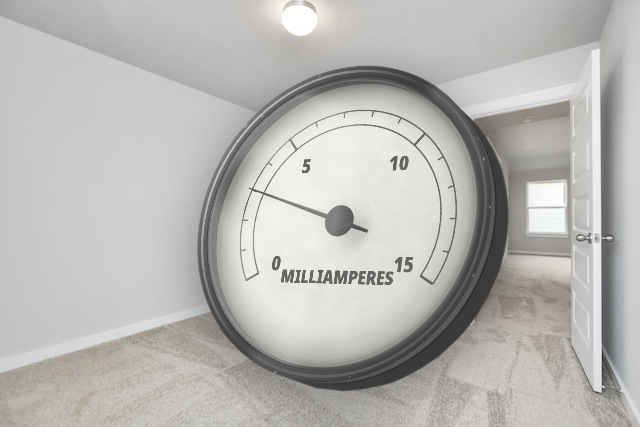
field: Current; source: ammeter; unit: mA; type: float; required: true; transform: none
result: 3 mA
